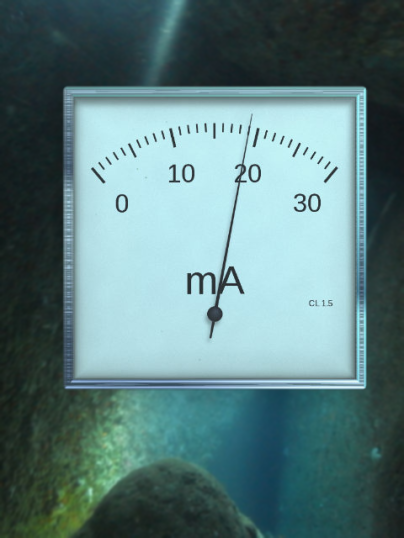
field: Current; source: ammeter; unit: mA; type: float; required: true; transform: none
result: 19 mA
